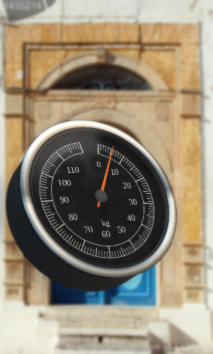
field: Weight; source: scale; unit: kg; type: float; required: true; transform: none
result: 5 kg
